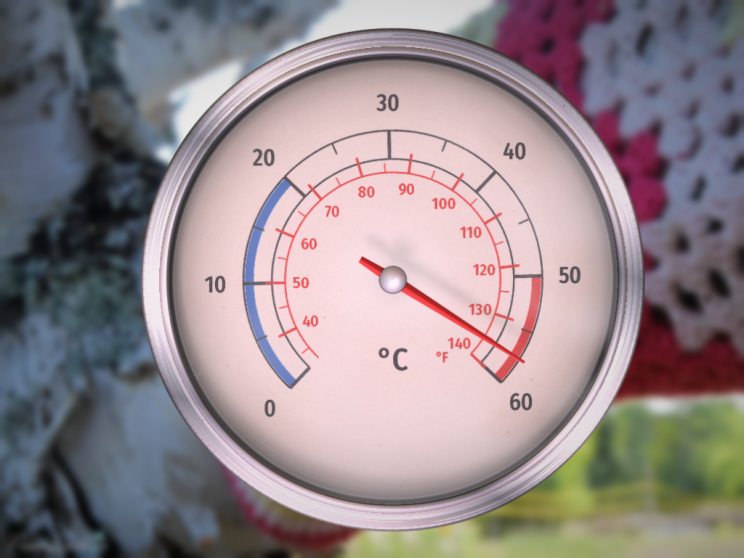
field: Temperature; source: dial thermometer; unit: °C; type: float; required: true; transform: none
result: 57.5 °C
